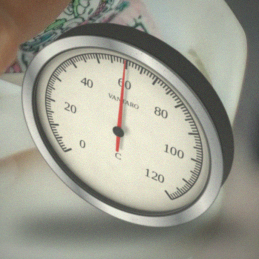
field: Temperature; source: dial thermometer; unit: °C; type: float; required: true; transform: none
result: 60 °C
